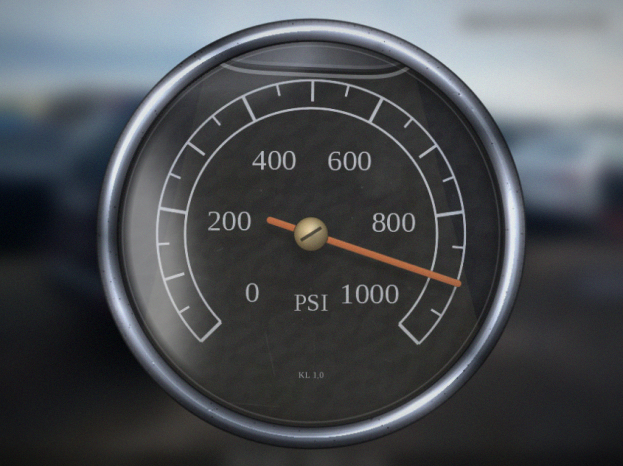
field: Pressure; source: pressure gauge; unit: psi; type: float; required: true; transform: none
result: 900 psi
